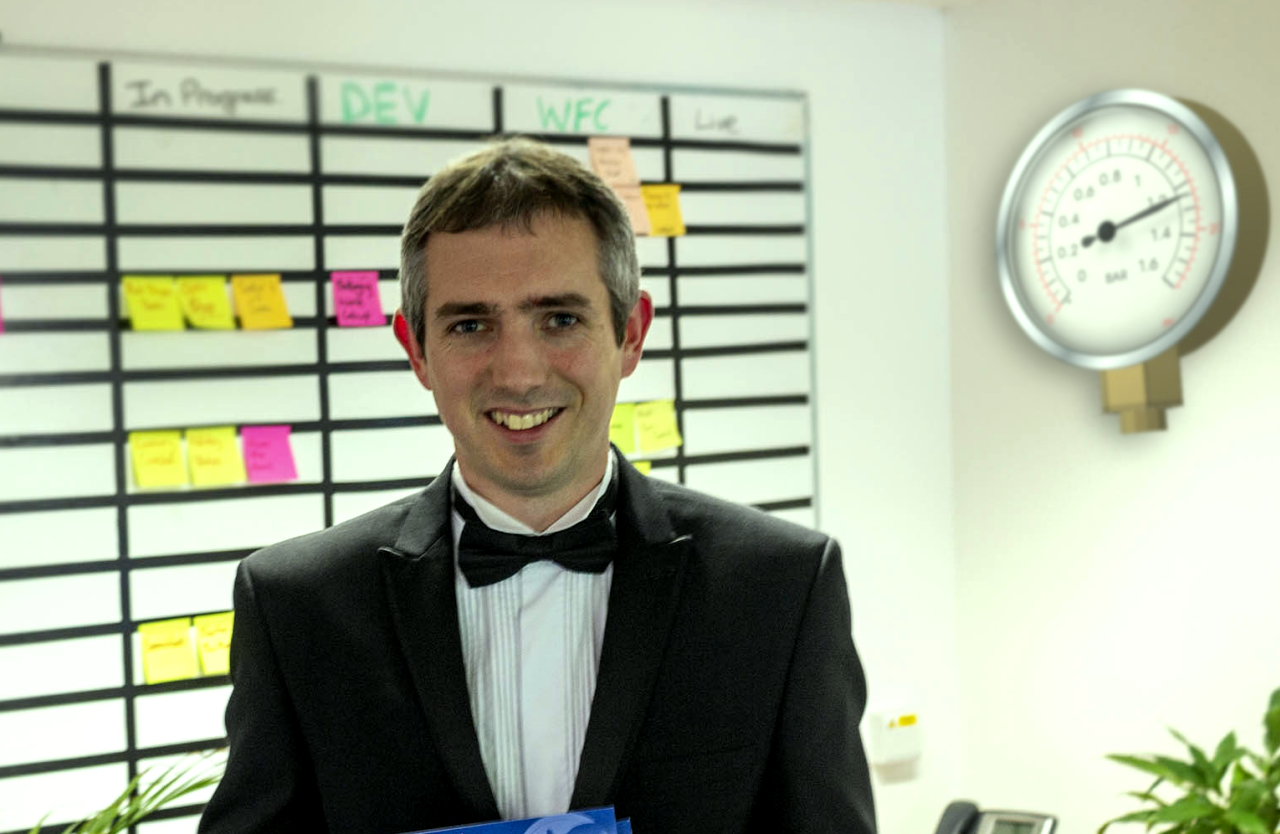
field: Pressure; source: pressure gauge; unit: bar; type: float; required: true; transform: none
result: 1.25 bar
